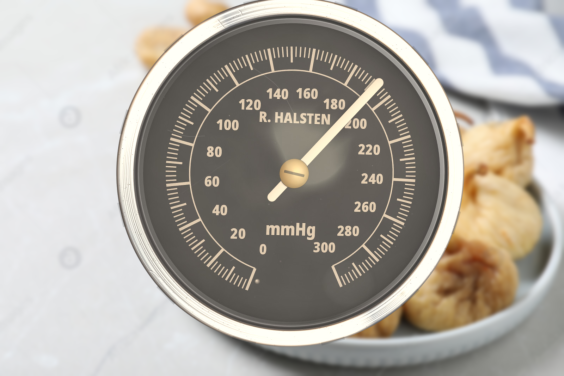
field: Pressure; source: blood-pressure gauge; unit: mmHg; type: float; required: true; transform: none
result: 192 mmHg
